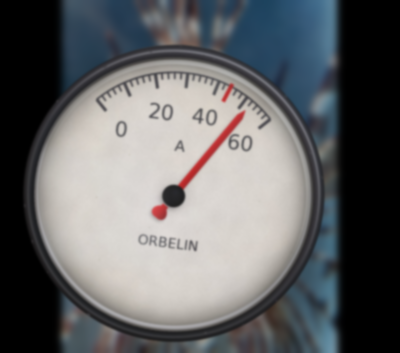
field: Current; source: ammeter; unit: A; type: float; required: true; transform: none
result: 52 A
